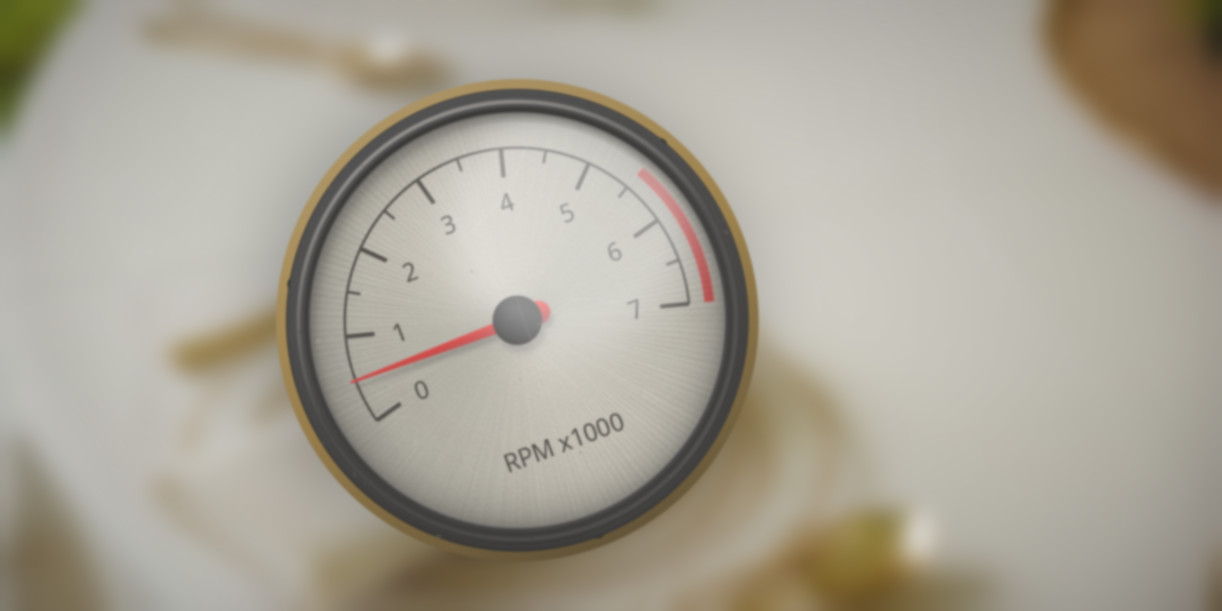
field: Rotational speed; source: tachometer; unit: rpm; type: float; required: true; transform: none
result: 500 rpm
